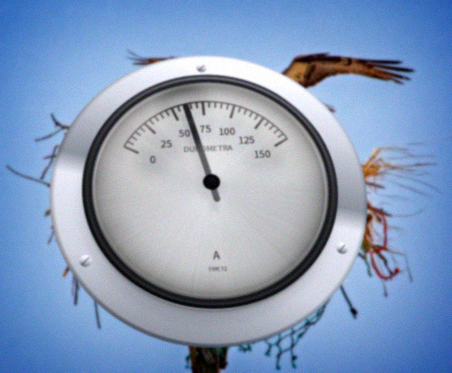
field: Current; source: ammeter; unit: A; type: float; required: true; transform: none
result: 60 A
